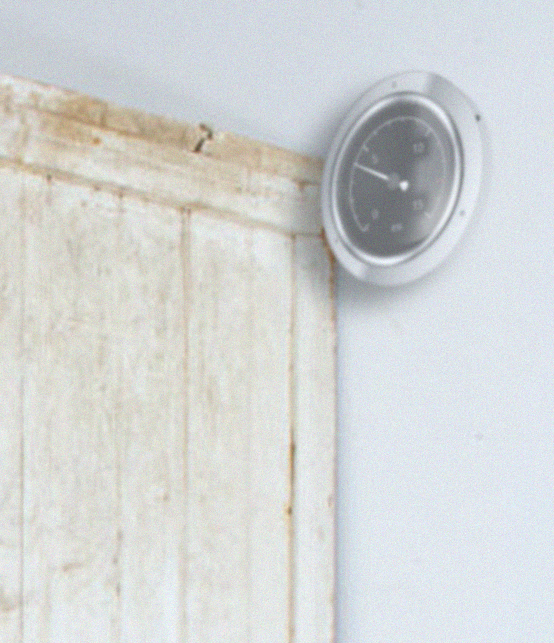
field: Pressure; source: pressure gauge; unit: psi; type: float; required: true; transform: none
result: 4 psi
